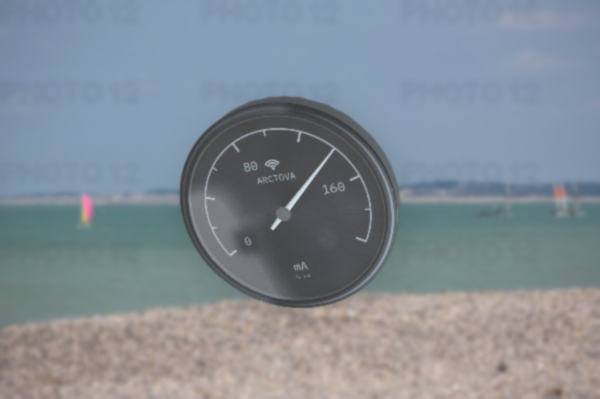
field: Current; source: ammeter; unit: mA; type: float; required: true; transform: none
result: 140 mA
